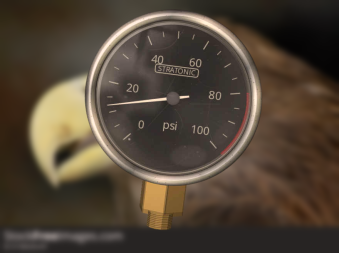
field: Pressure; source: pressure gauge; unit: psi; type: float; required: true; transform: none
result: 12.5 psi
